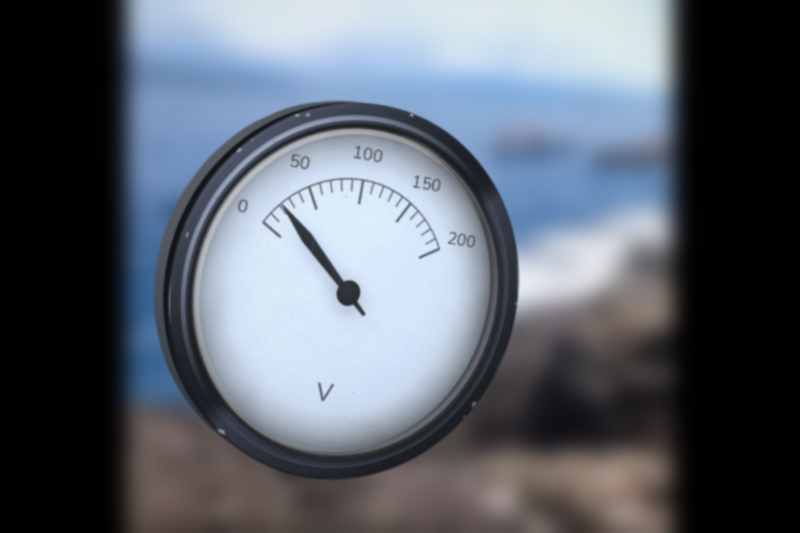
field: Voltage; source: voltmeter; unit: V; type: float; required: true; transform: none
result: 20 V
